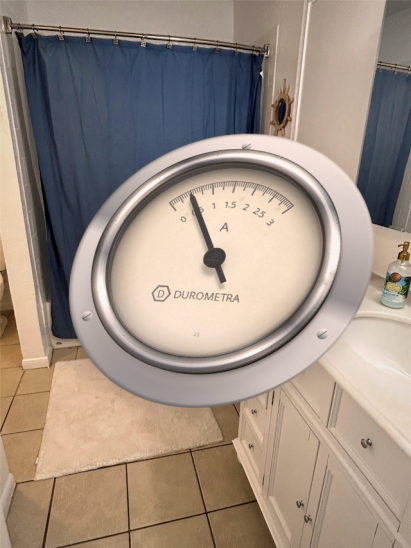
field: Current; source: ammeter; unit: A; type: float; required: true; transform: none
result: 0.5 A
